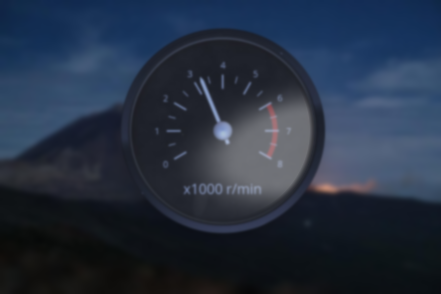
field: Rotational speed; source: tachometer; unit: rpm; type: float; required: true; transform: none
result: 3250 rpm
